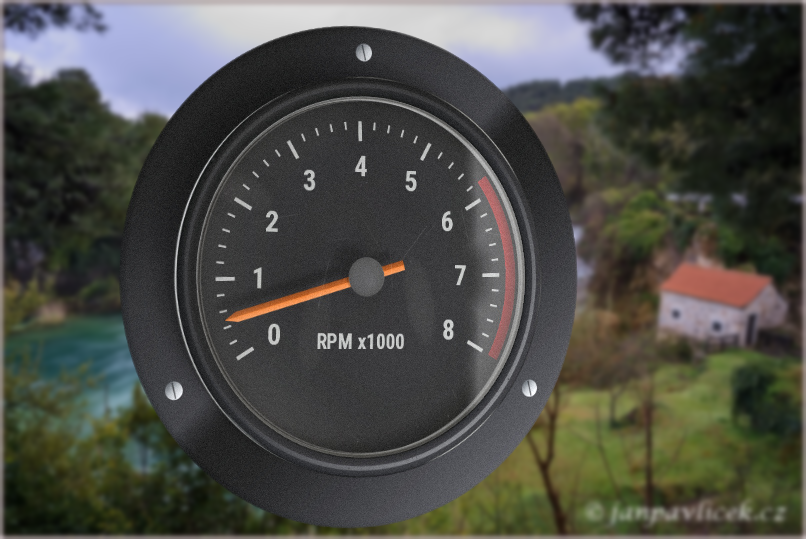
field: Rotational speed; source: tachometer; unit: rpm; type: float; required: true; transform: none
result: 500 rpm
